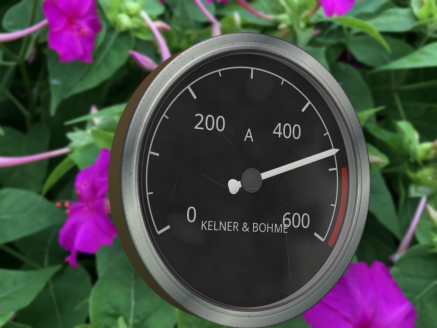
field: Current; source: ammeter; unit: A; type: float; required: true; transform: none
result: 475 A
